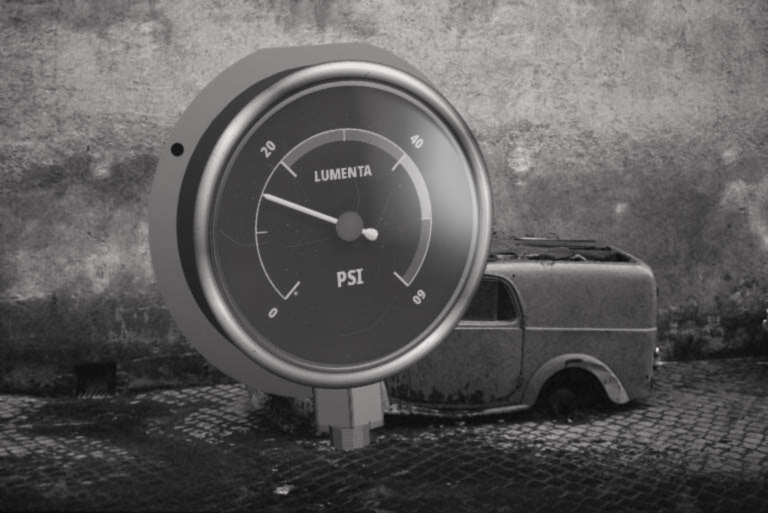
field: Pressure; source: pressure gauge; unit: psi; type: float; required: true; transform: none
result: 15 psi
